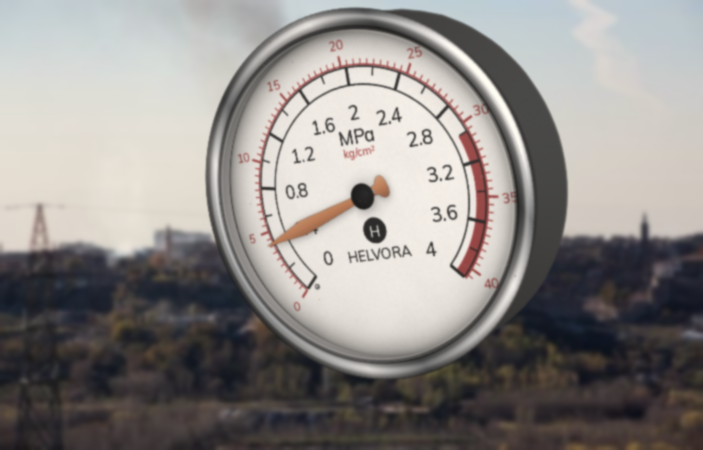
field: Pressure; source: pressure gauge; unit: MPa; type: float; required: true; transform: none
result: 0.4 MPa
